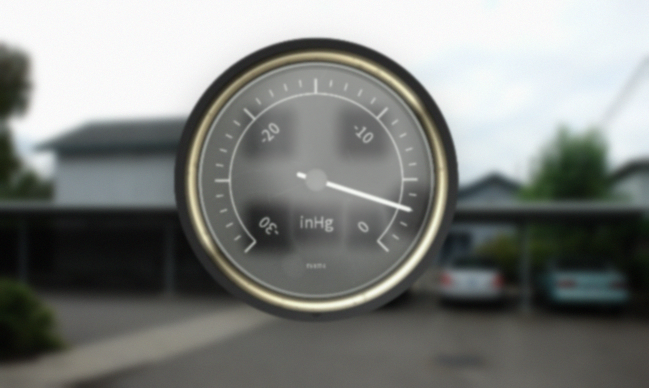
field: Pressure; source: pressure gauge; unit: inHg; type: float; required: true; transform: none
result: -3 inHg
